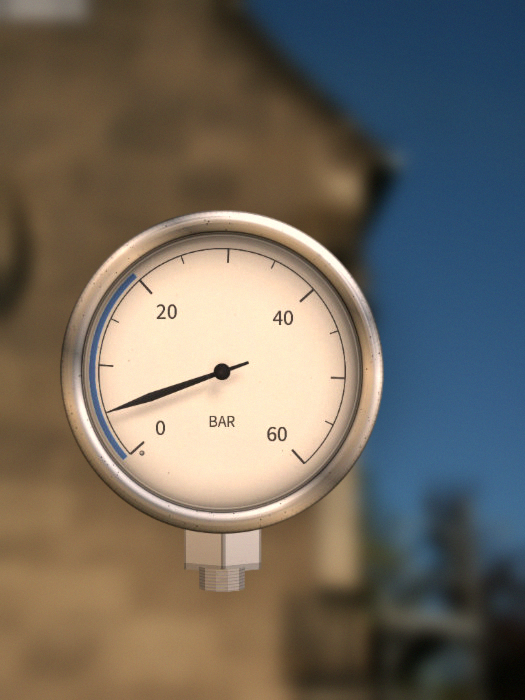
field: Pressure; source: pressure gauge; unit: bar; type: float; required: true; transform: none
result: 5 bar
